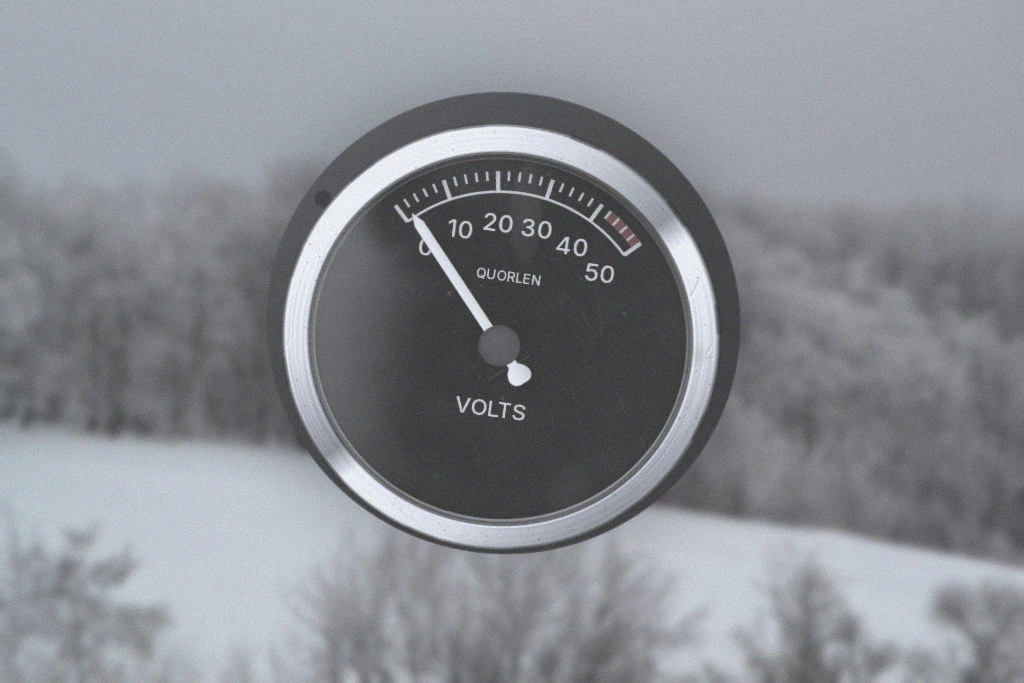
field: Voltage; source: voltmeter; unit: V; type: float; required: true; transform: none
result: 2 V
